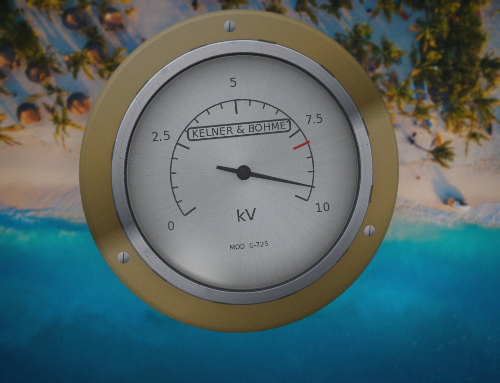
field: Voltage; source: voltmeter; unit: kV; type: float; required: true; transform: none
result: 9.5 kV
